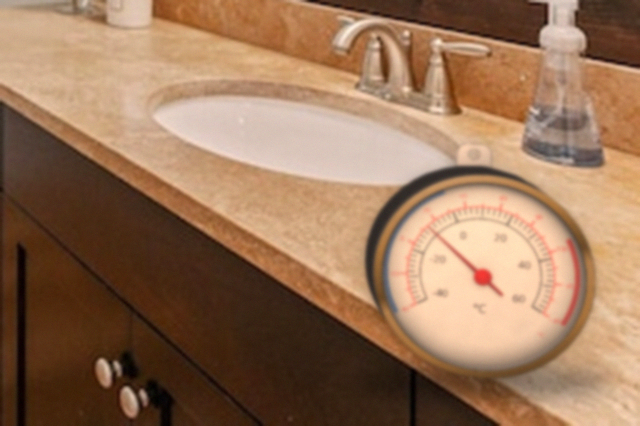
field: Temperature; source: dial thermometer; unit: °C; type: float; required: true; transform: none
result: -10 °C
